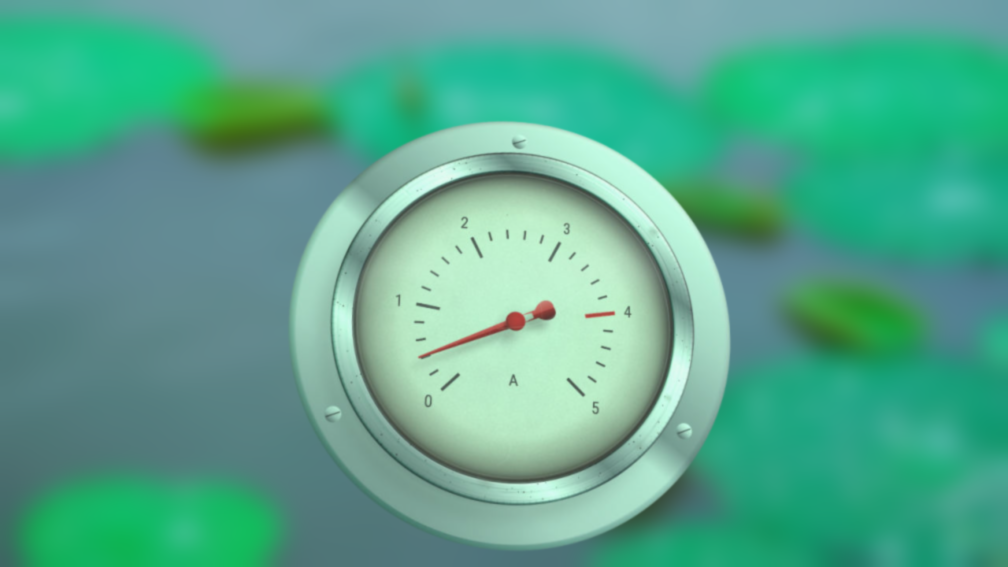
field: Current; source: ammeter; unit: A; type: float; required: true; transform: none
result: 0.4 A
